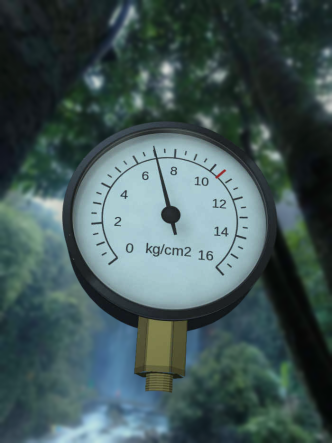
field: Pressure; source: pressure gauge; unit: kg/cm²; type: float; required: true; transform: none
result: 7 kg/cm²
